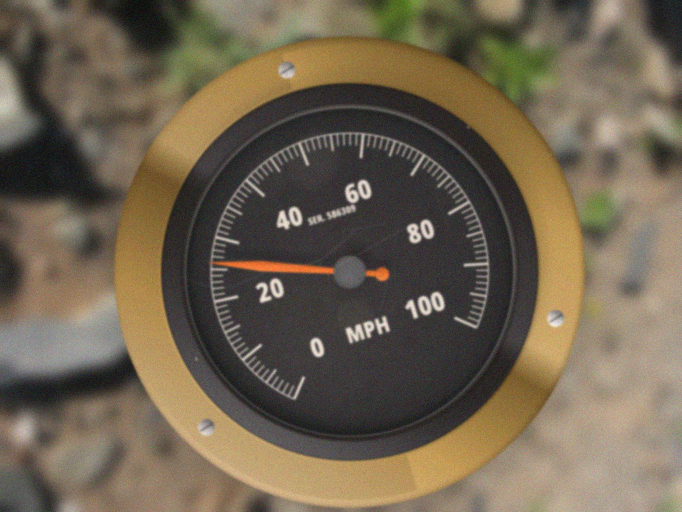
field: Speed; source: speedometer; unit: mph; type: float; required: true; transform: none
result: 26 mph
